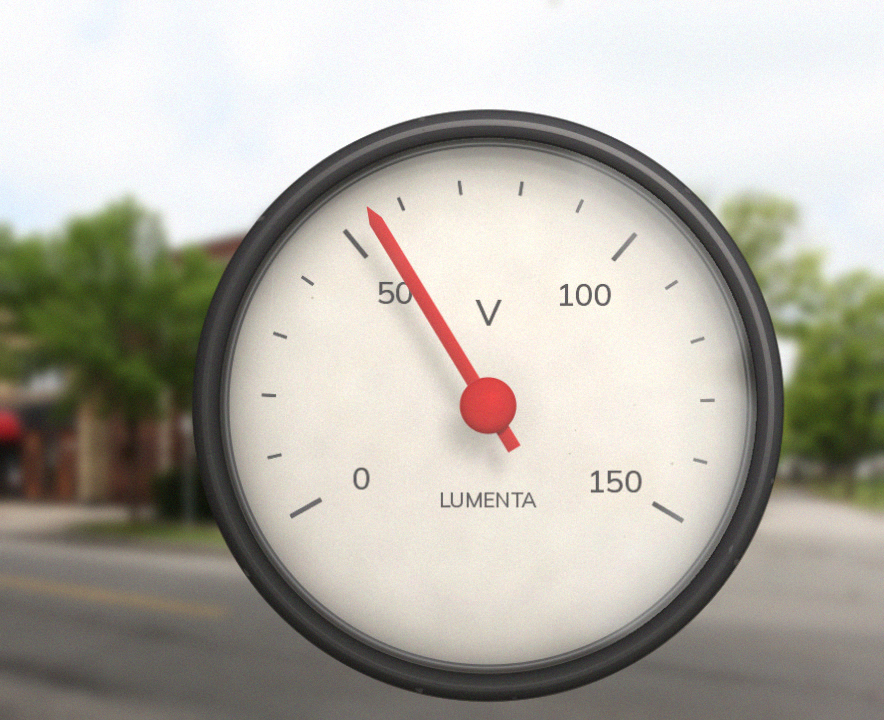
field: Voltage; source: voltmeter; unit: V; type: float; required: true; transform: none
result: 55 V
